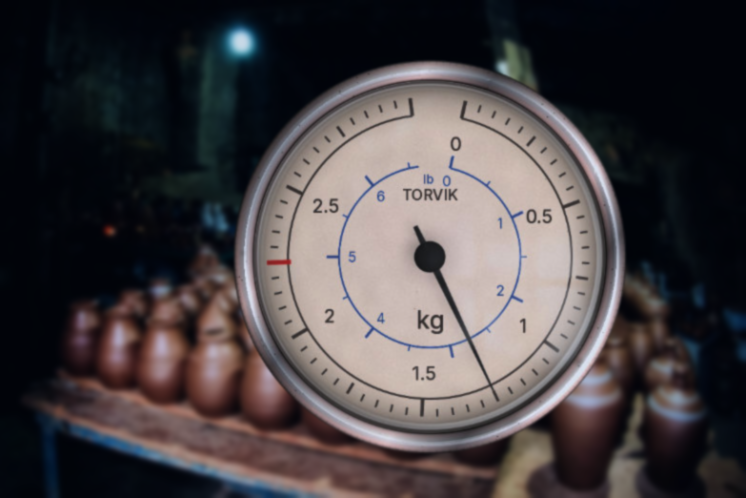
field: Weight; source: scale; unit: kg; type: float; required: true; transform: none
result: 1.25 kg
